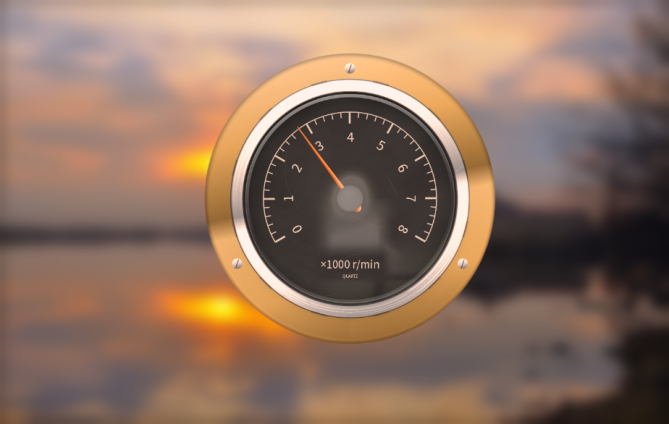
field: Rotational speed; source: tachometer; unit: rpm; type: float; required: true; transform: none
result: 2800 rpm
